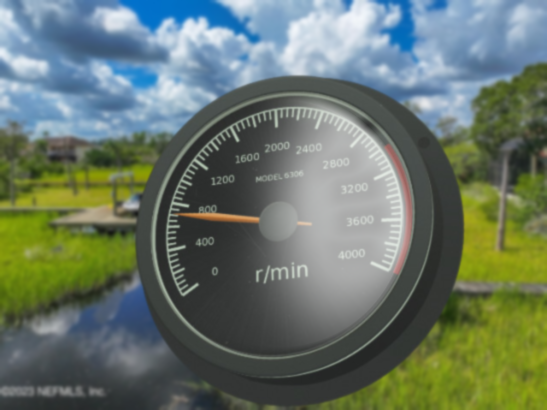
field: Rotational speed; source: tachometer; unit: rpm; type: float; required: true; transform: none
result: 700 rpm
